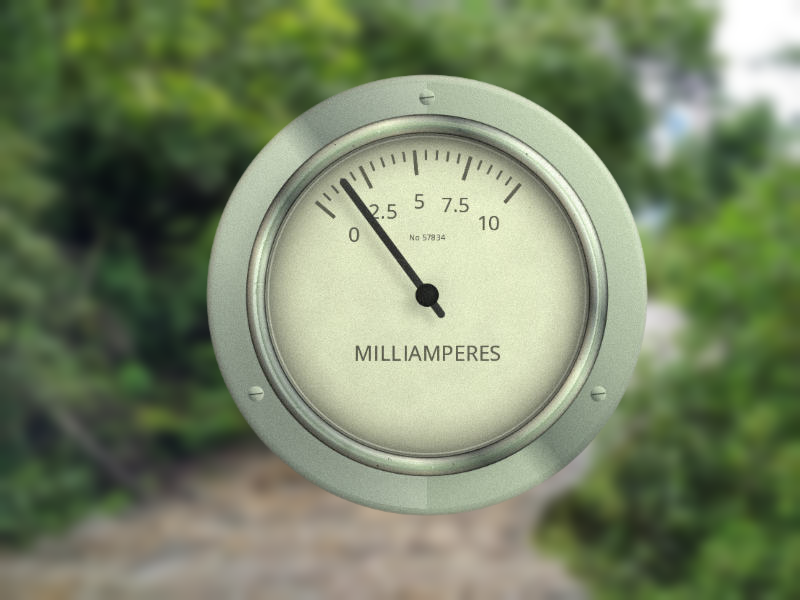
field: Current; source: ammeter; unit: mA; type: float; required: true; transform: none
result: 1.5 mA
